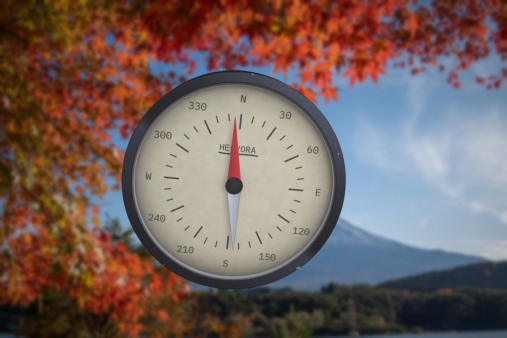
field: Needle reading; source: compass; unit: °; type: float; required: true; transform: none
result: 355 °
